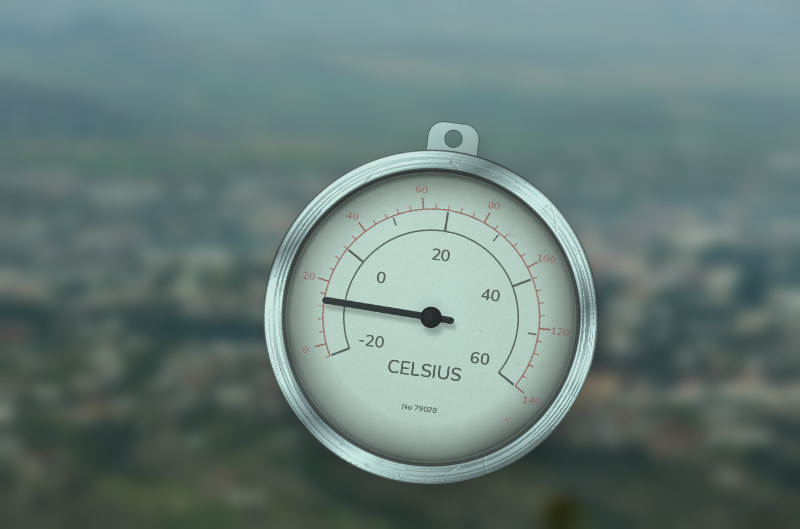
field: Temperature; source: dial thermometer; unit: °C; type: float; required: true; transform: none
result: -10 °C
